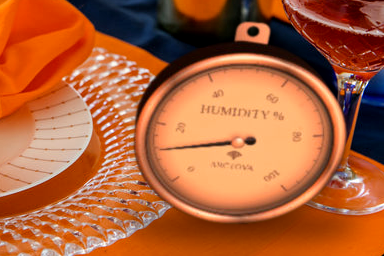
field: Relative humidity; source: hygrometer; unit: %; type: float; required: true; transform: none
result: 12 %
